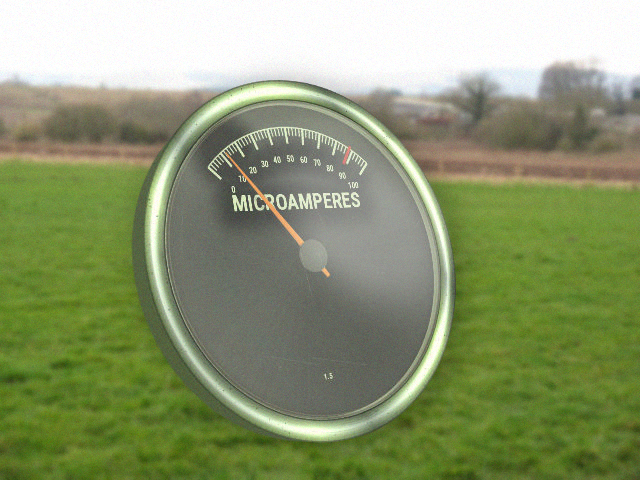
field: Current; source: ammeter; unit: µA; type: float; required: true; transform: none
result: 10 µA
